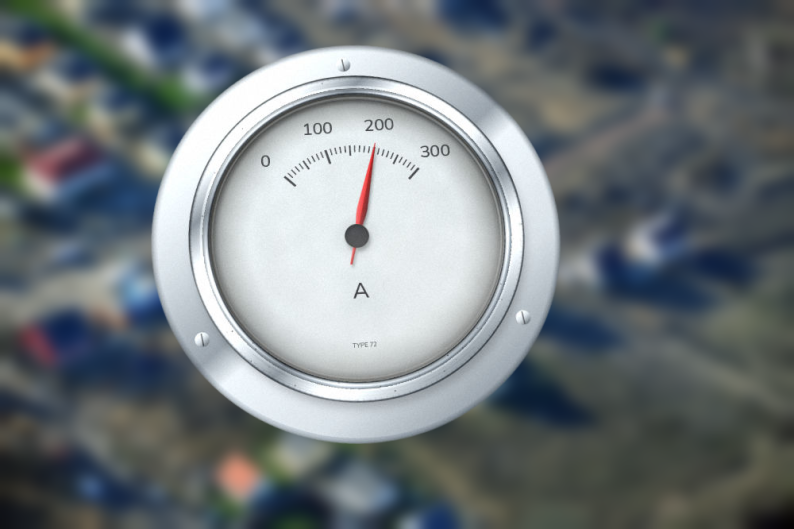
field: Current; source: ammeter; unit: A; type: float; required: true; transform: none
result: 200 A
